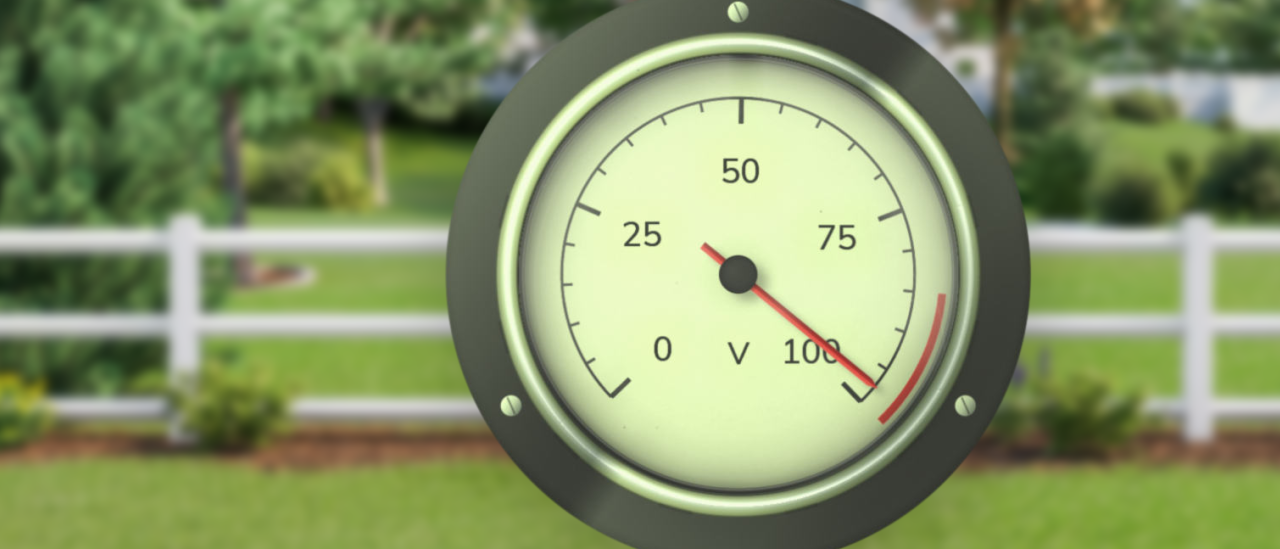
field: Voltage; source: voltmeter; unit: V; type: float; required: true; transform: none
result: 97.5 V
